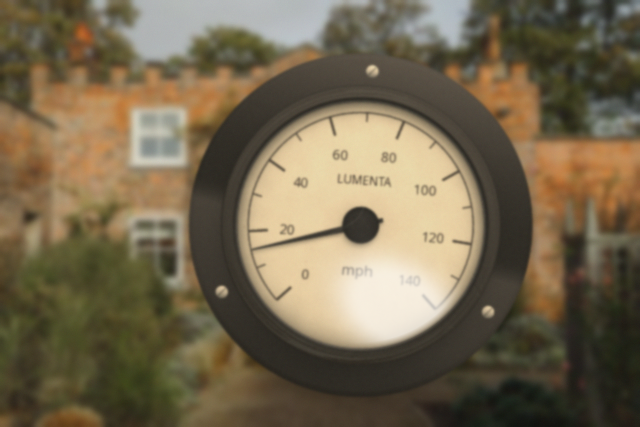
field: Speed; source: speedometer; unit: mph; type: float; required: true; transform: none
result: 15 mph
